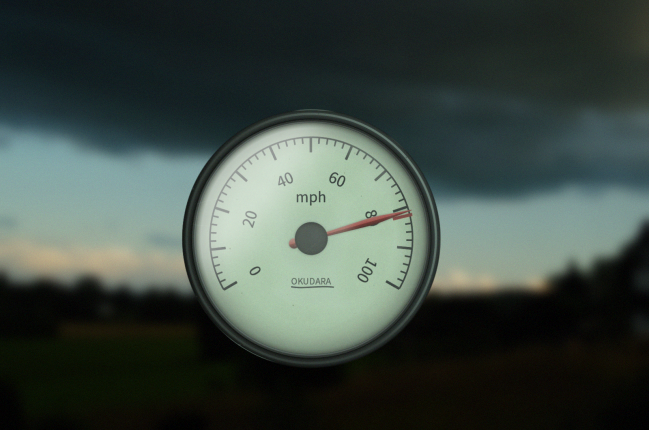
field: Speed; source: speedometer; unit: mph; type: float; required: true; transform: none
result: 81 mph
